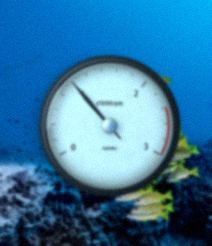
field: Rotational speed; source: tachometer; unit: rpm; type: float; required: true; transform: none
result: 1000 rpm
